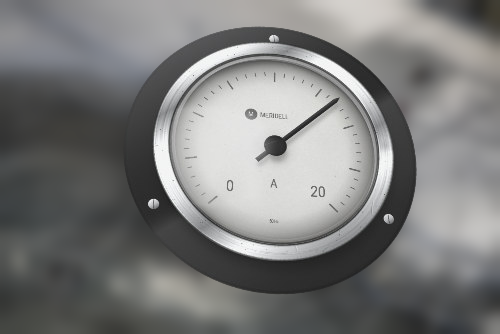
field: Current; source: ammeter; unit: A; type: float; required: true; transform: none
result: 13.5 A
